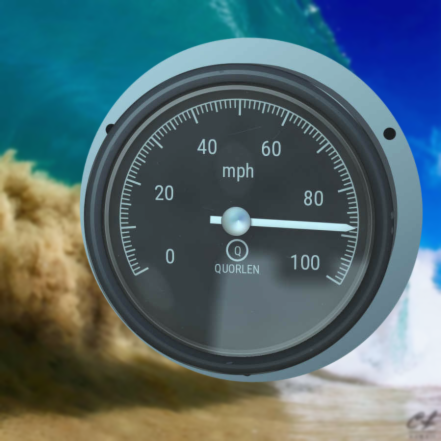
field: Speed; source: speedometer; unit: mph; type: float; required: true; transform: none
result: 88 mph
